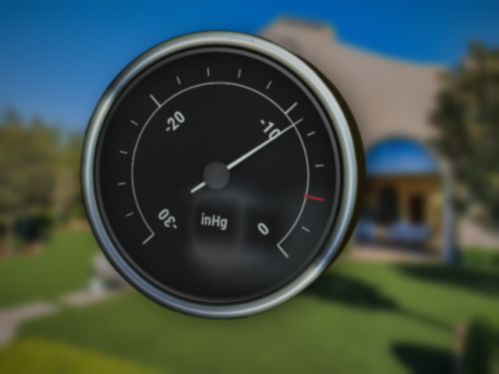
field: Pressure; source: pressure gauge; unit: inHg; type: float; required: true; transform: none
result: -9 inHg
